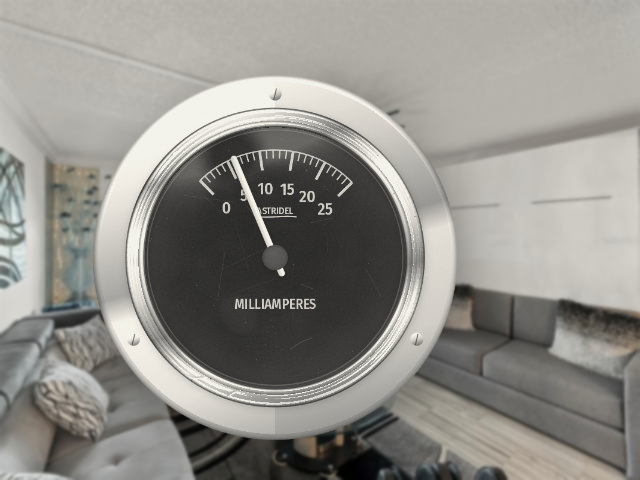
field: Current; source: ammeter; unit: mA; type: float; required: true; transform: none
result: 6 mA
